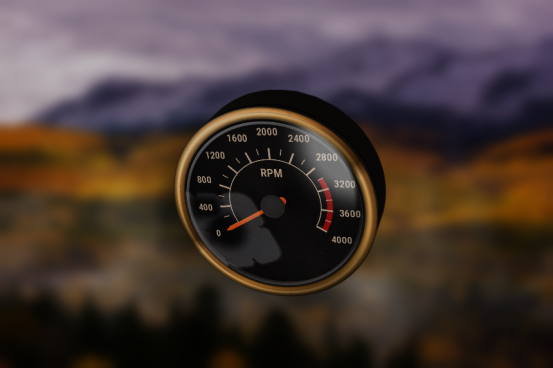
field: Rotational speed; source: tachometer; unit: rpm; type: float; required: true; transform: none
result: 0 rpm
